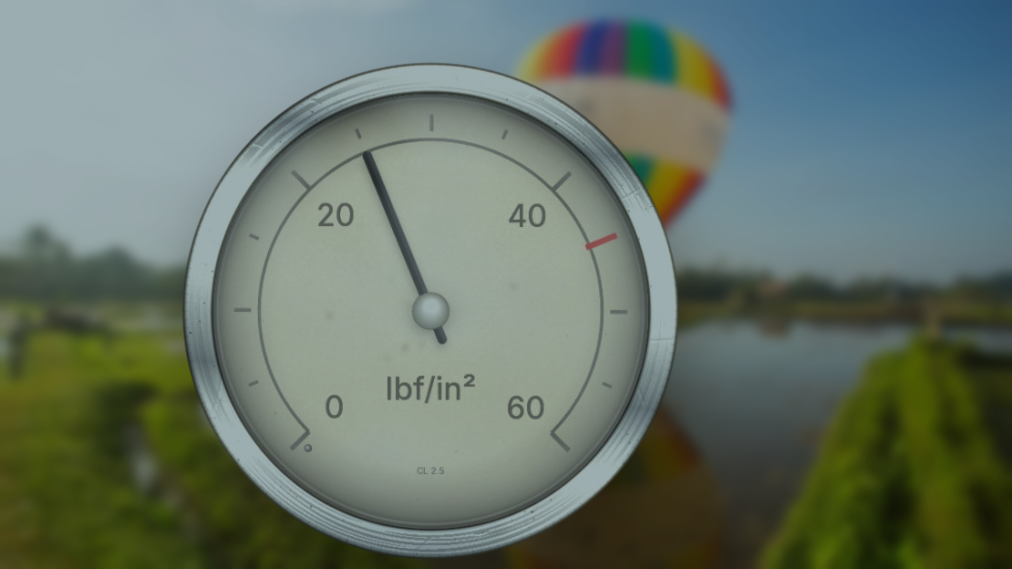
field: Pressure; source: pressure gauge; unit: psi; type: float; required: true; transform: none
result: 25 psi
